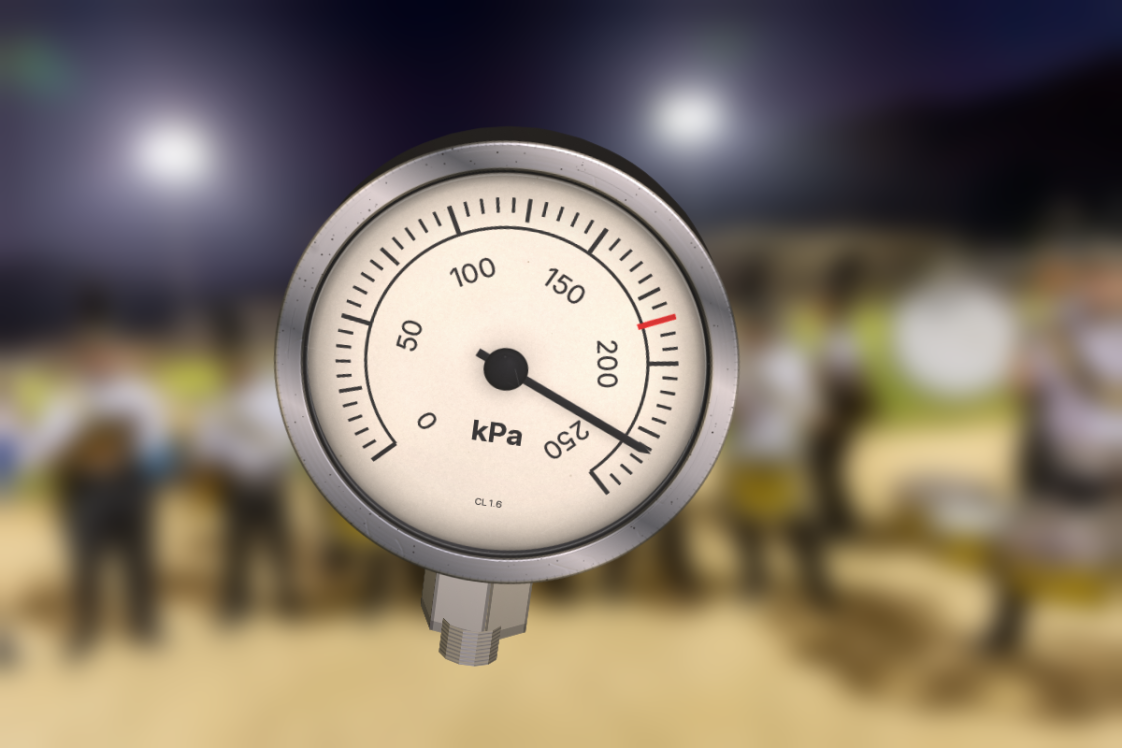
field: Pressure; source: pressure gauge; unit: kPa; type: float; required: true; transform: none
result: 230 kPa
